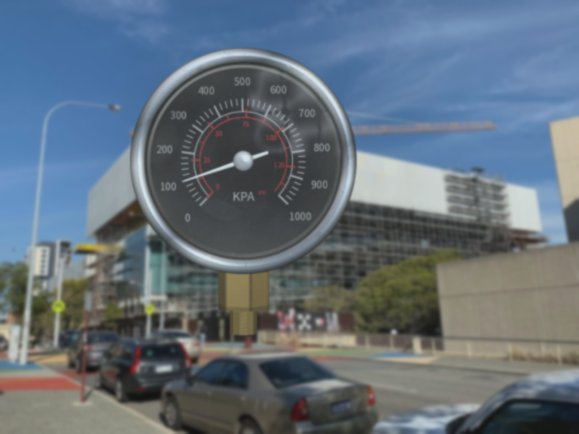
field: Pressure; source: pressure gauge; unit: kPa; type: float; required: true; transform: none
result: 100 kPa
